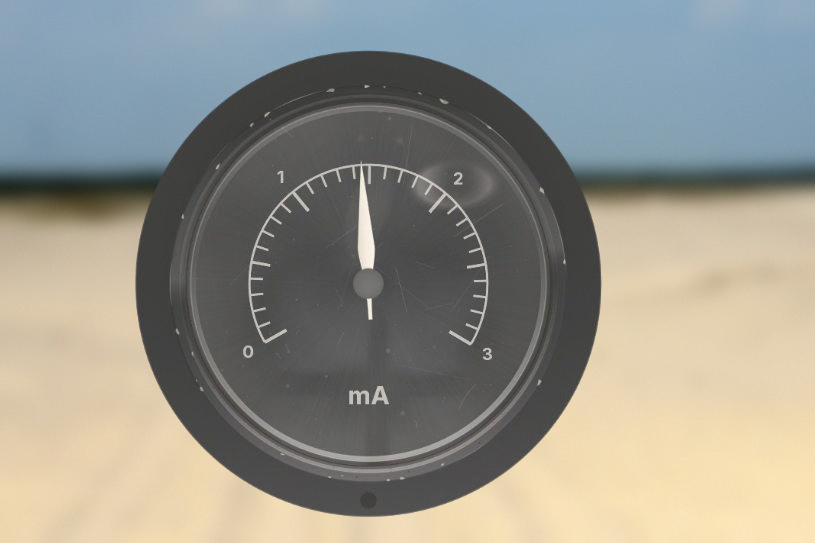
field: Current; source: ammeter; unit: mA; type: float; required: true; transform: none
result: 1.45 mA
